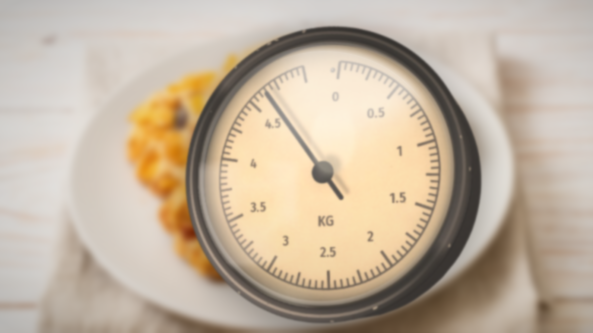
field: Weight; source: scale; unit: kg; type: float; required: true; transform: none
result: 4.65 kg
